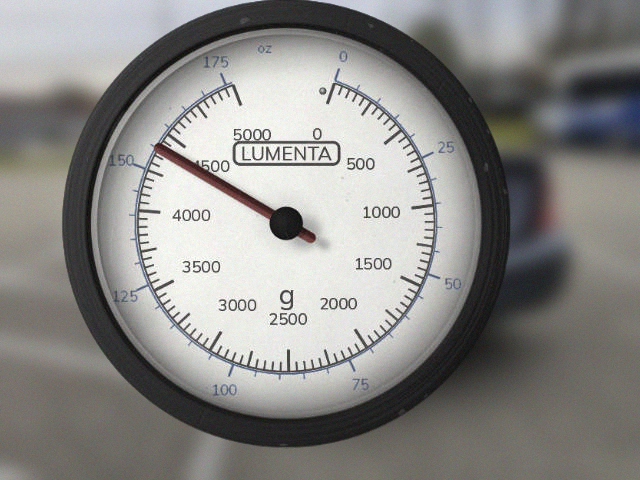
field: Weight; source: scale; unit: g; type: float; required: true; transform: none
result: 4400 g
